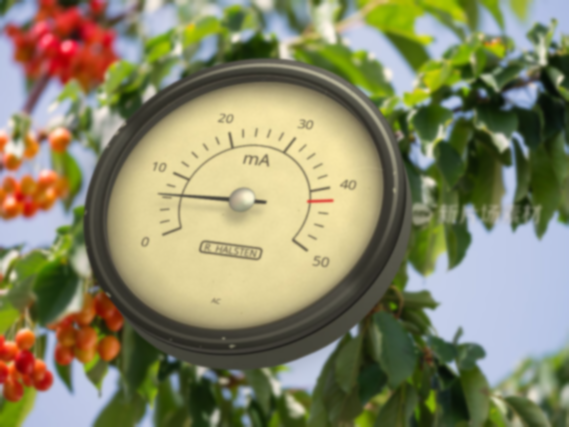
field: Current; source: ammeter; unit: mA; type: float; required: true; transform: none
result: 6 mA
